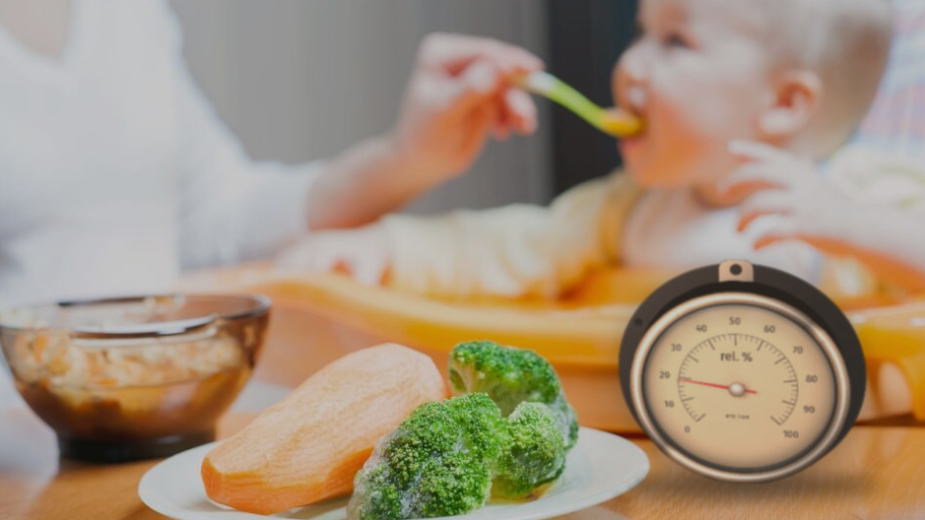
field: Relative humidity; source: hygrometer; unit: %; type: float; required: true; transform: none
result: 20 %
